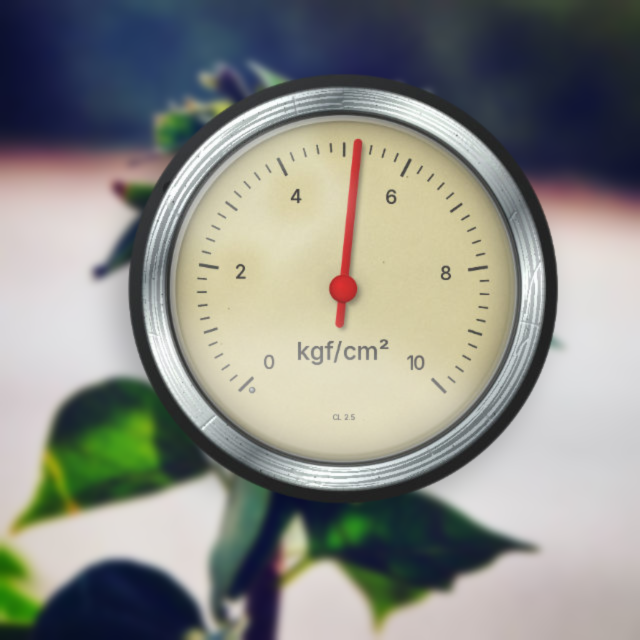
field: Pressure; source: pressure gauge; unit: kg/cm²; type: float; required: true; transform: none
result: 5.2 kg/cm²
